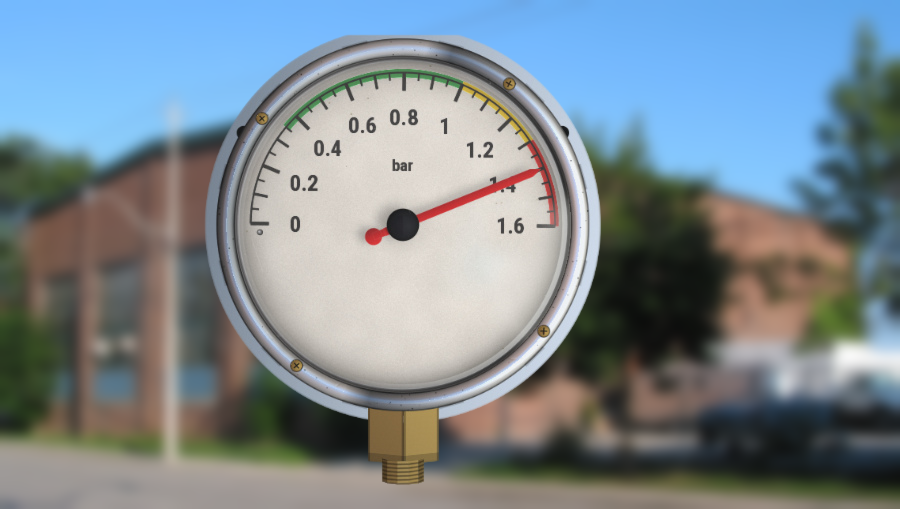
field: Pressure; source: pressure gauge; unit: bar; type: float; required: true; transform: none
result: 1.4 bar
